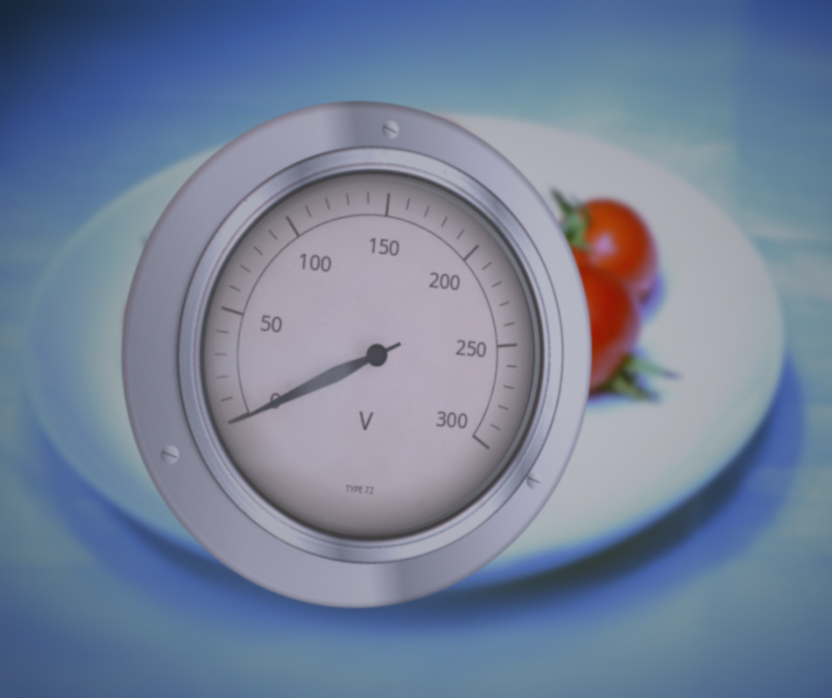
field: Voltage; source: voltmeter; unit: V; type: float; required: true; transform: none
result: 0 V
